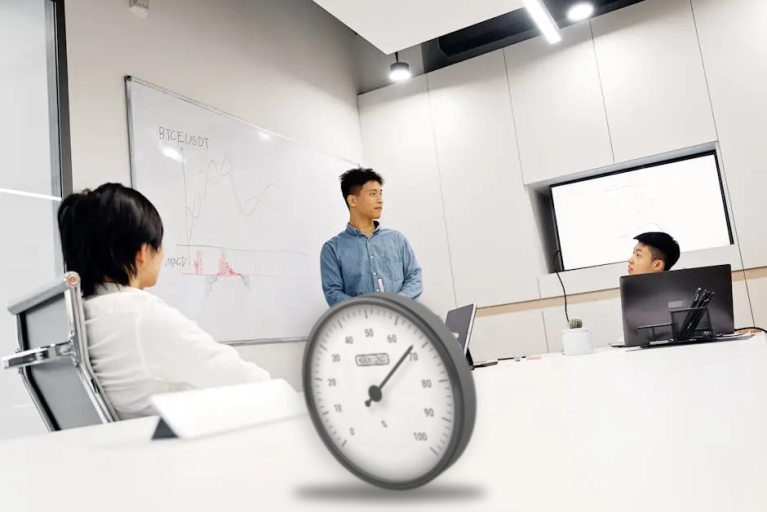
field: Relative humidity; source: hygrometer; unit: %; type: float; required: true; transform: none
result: 68 %
